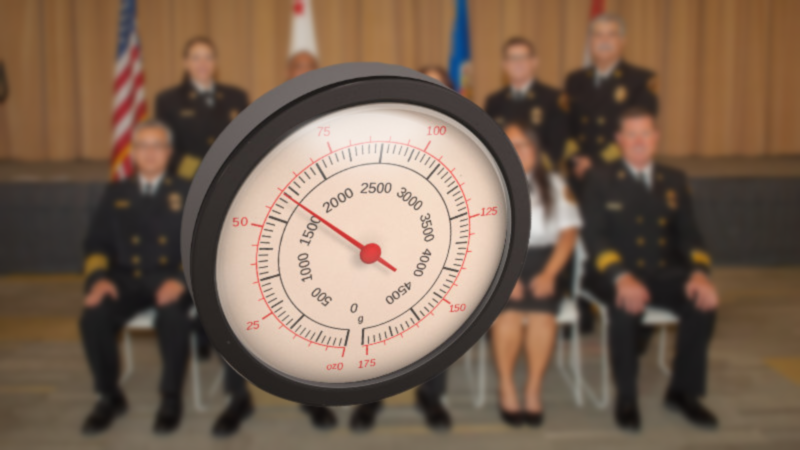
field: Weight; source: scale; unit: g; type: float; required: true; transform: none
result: 1700 g
